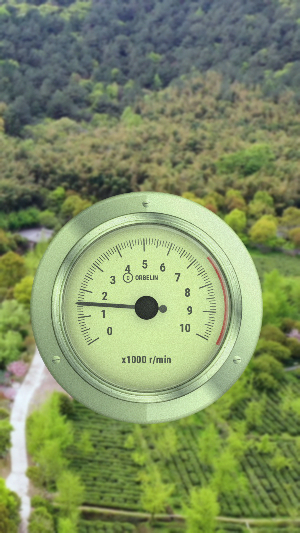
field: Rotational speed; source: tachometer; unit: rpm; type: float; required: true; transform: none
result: 1500 rpm
